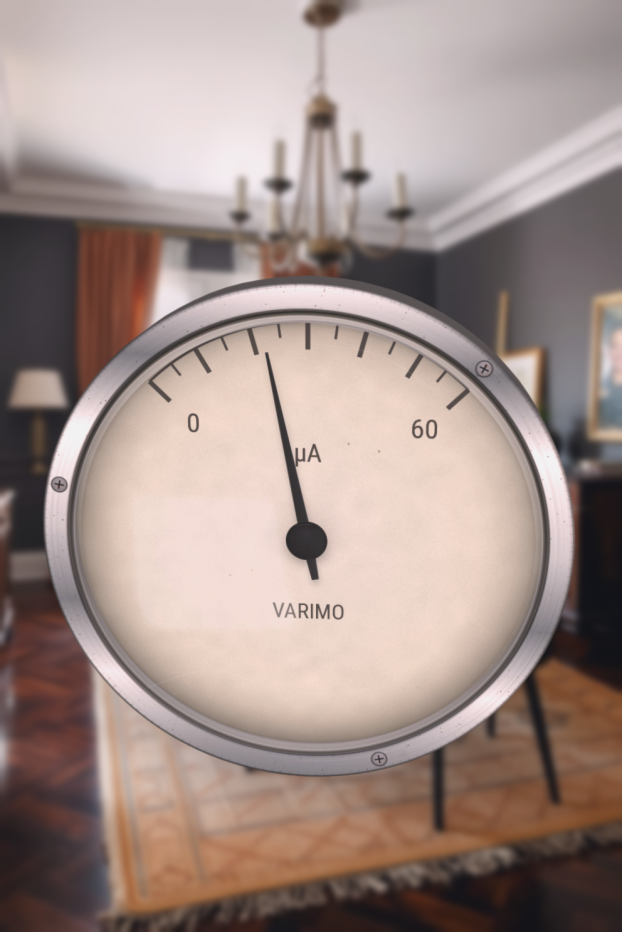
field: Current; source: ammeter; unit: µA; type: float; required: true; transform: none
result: 22.5 µA
